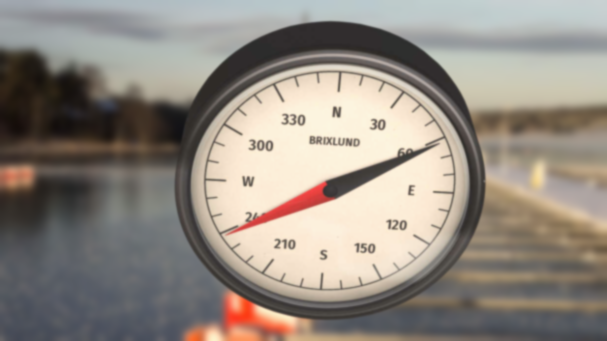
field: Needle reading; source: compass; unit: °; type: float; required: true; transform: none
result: 240 °
